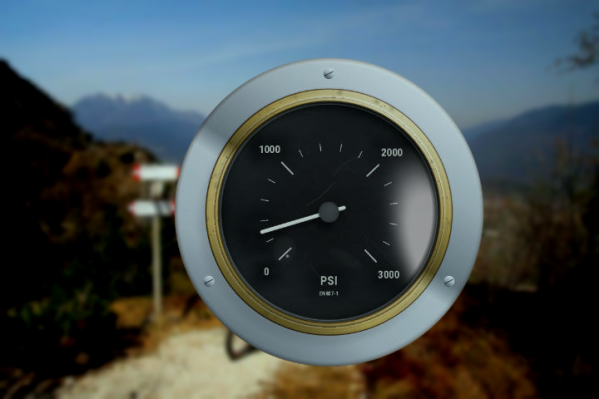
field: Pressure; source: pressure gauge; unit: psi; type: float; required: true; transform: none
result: 300 psi
